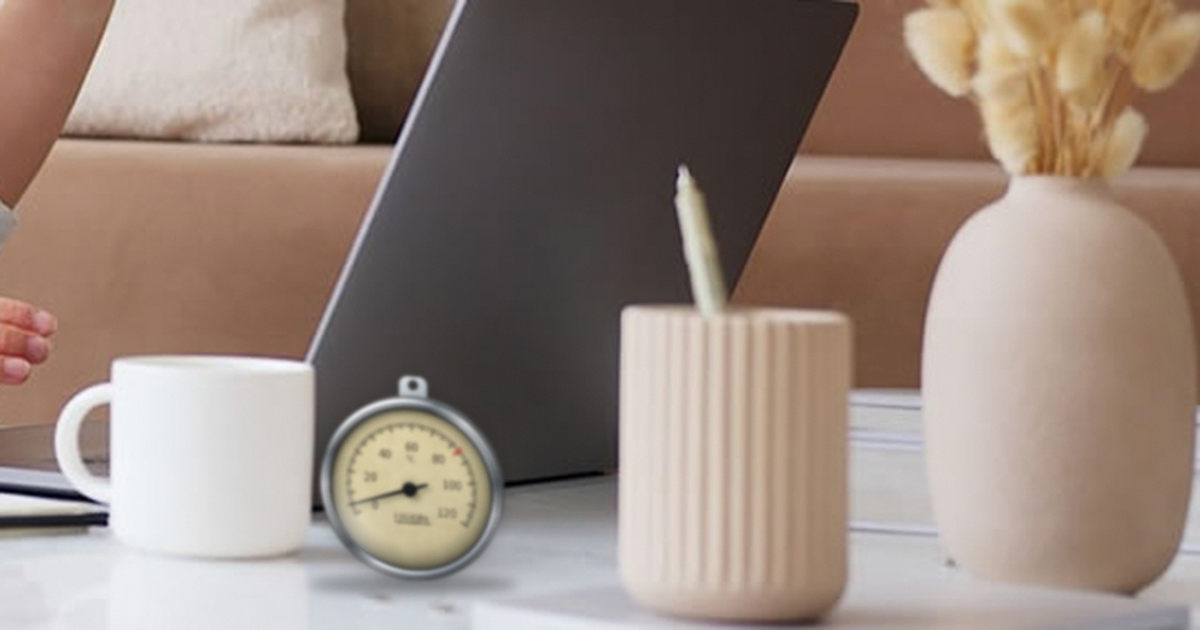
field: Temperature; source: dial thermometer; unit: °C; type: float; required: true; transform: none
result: 5 °C
